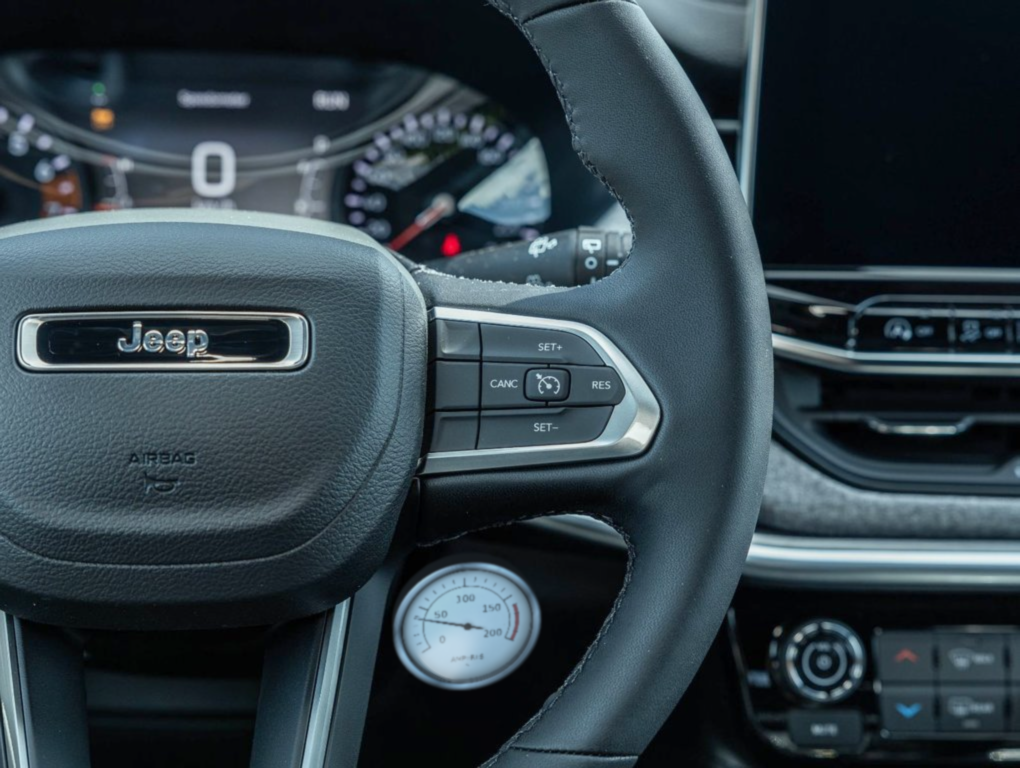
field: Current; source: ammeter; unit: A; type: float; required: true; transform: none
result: 40 A
